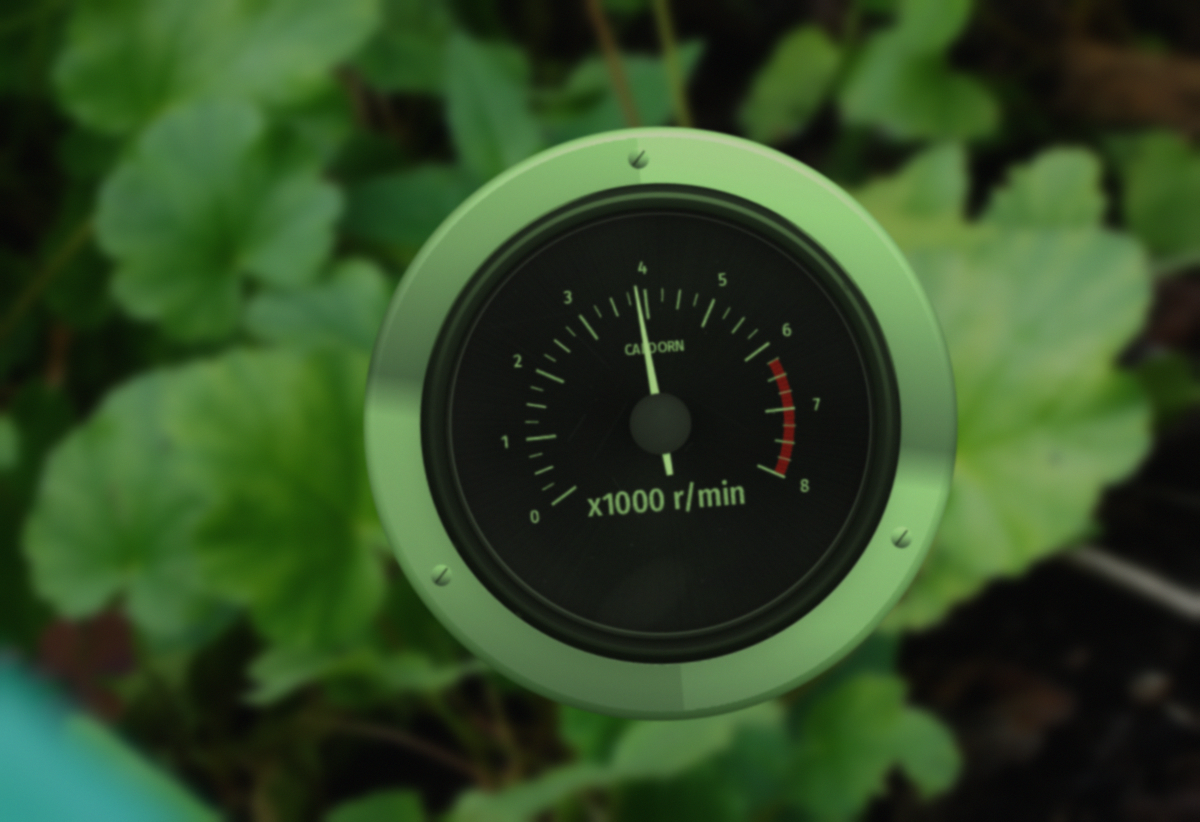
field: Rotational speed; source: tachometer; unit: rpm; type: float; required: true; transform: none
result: 3875 rpm
